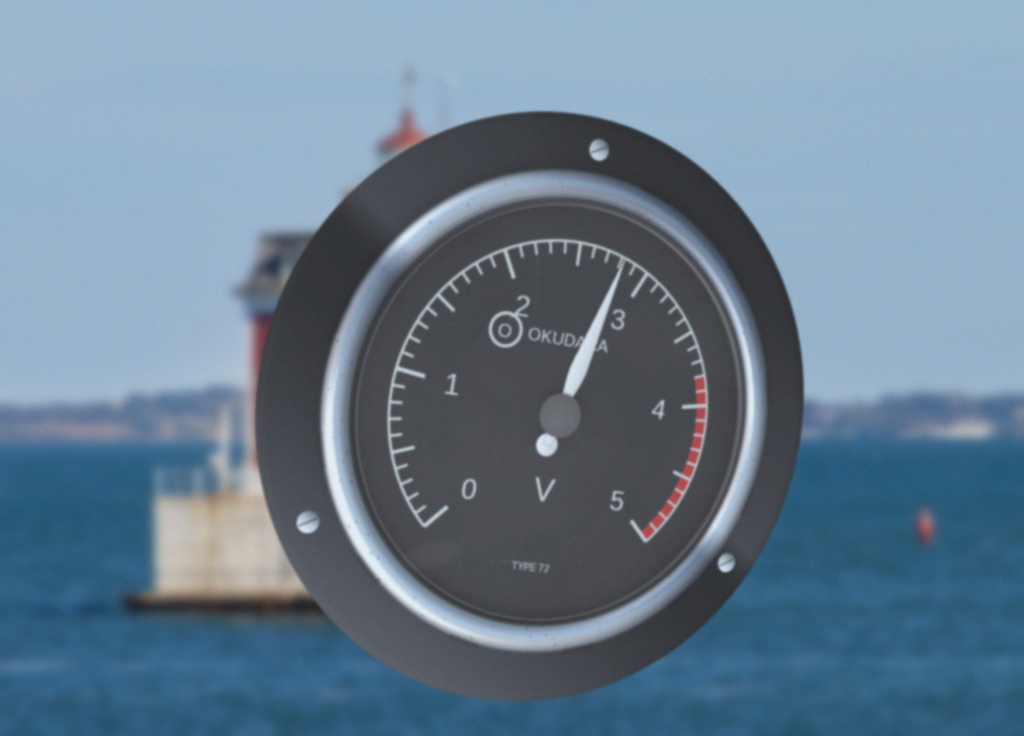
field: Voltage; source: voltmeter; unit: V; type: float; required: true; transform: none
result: 2.8 V
